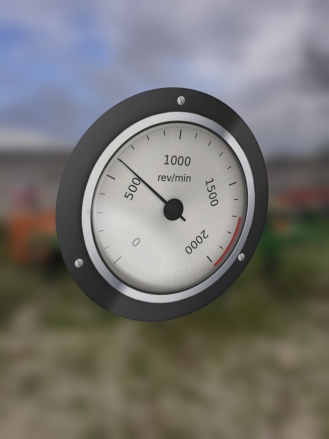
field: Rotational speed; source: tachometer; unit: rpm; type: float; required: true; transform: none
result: 600 rpm
